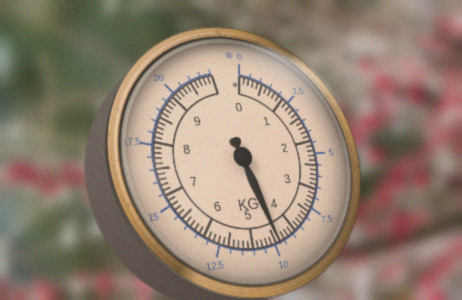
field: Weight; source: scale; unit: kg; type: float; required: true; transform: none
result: 4.5 kg
